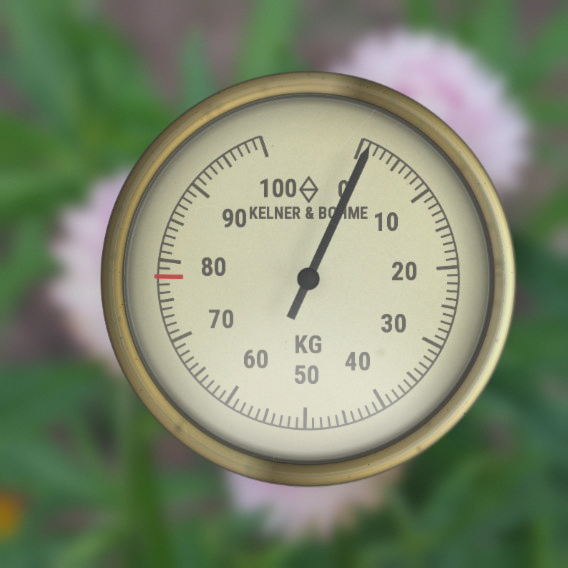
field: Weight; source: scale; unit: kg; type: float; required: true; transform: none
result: 1 kg
